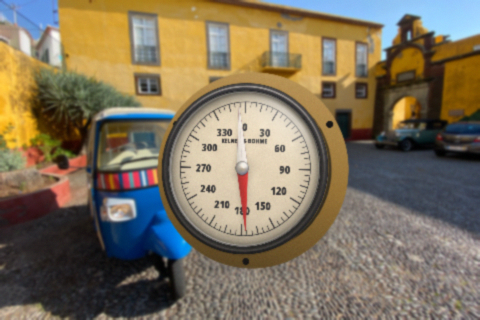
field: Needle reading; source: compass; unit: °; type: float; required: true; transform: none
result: 175 °
